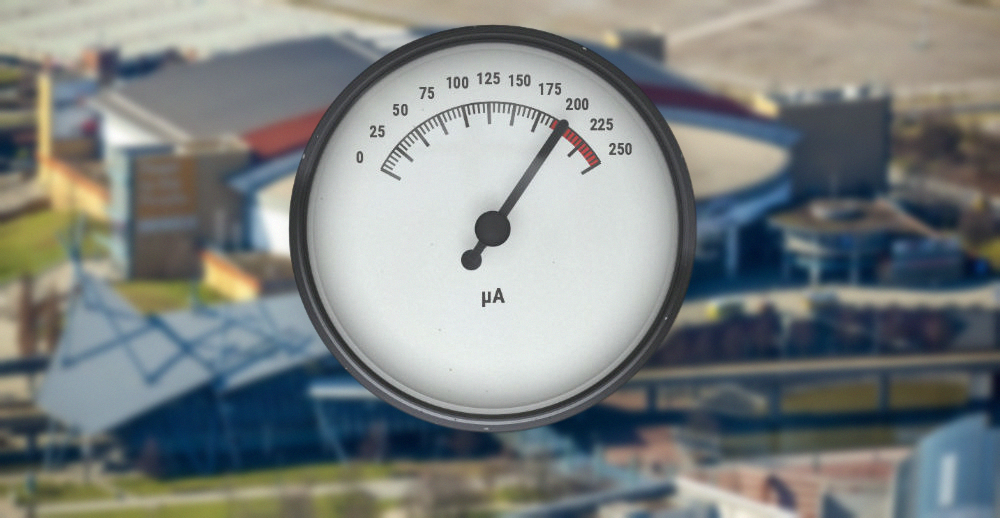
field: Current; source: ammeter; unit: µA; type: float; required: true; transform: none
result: 200 µA
